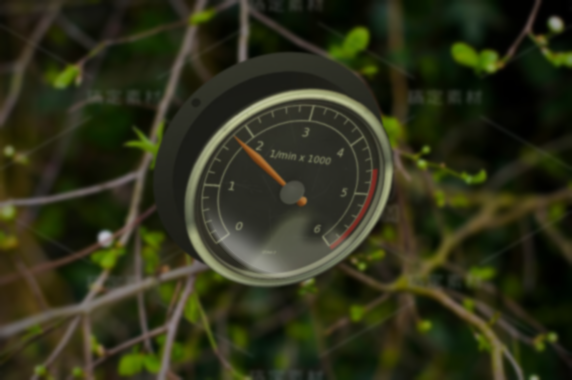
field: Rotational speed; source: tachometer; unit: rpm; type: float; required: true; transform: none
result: 1800 rpm
